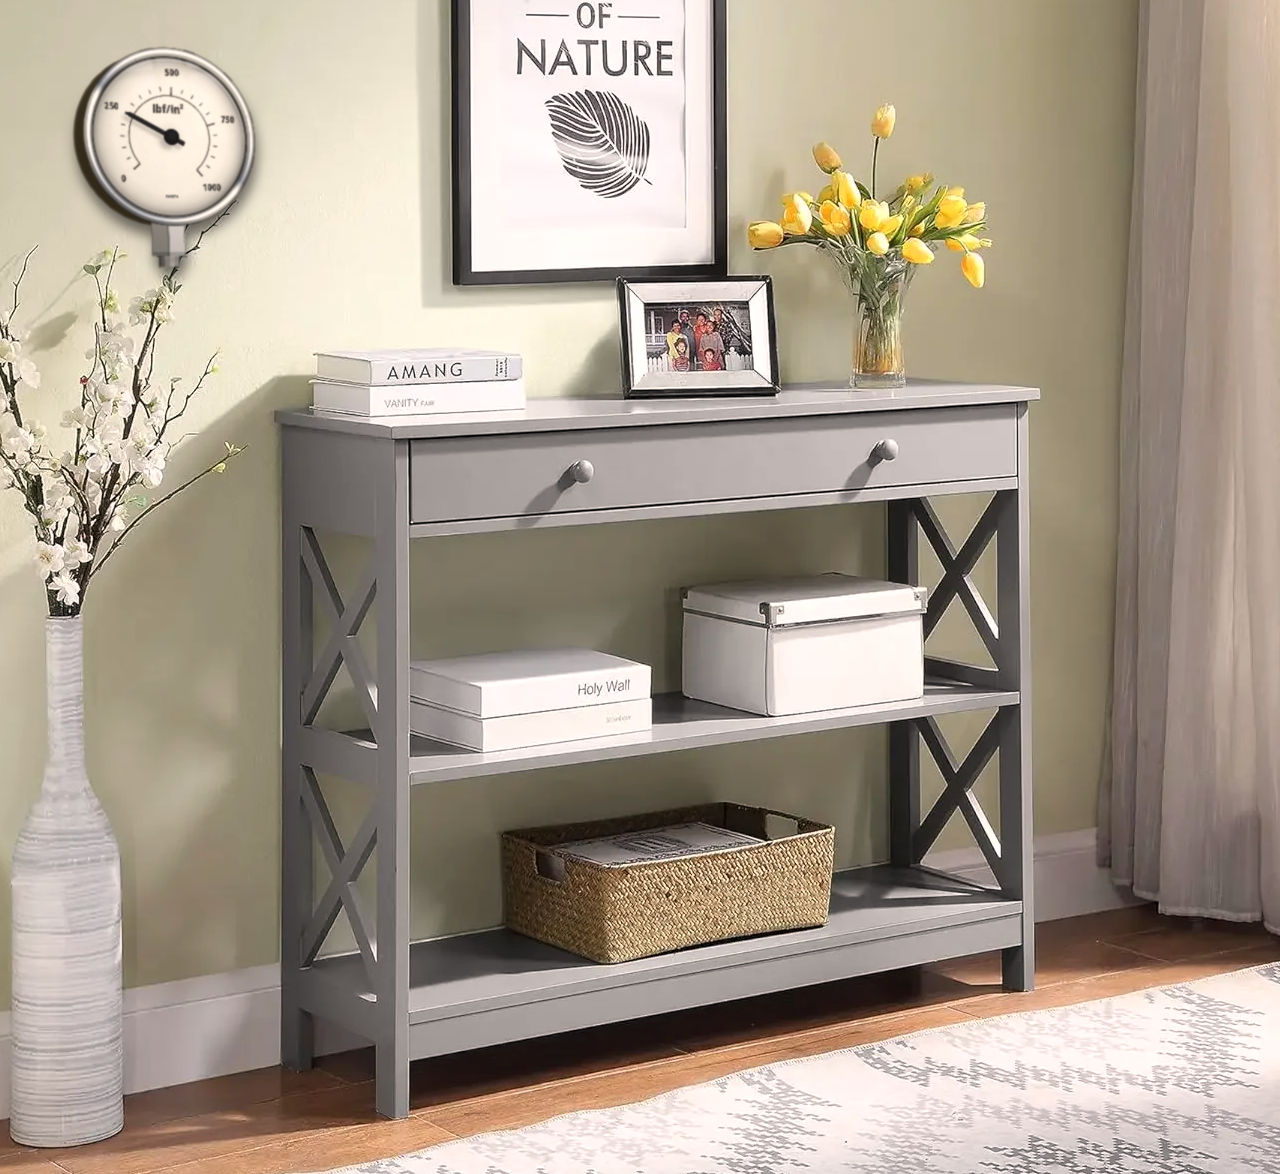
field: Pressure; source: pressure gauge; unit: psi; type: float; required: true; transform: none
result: 250 psi
